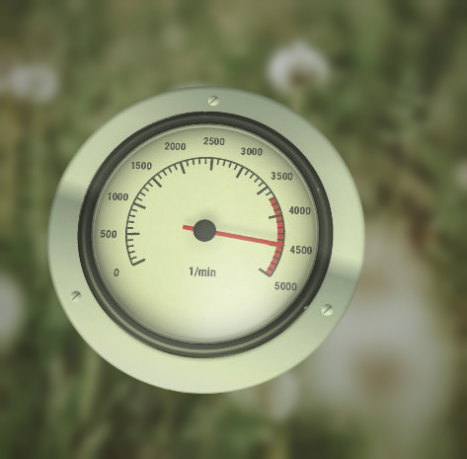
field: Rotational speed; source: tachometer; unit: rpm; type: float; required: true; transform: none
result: 4500 rpm
